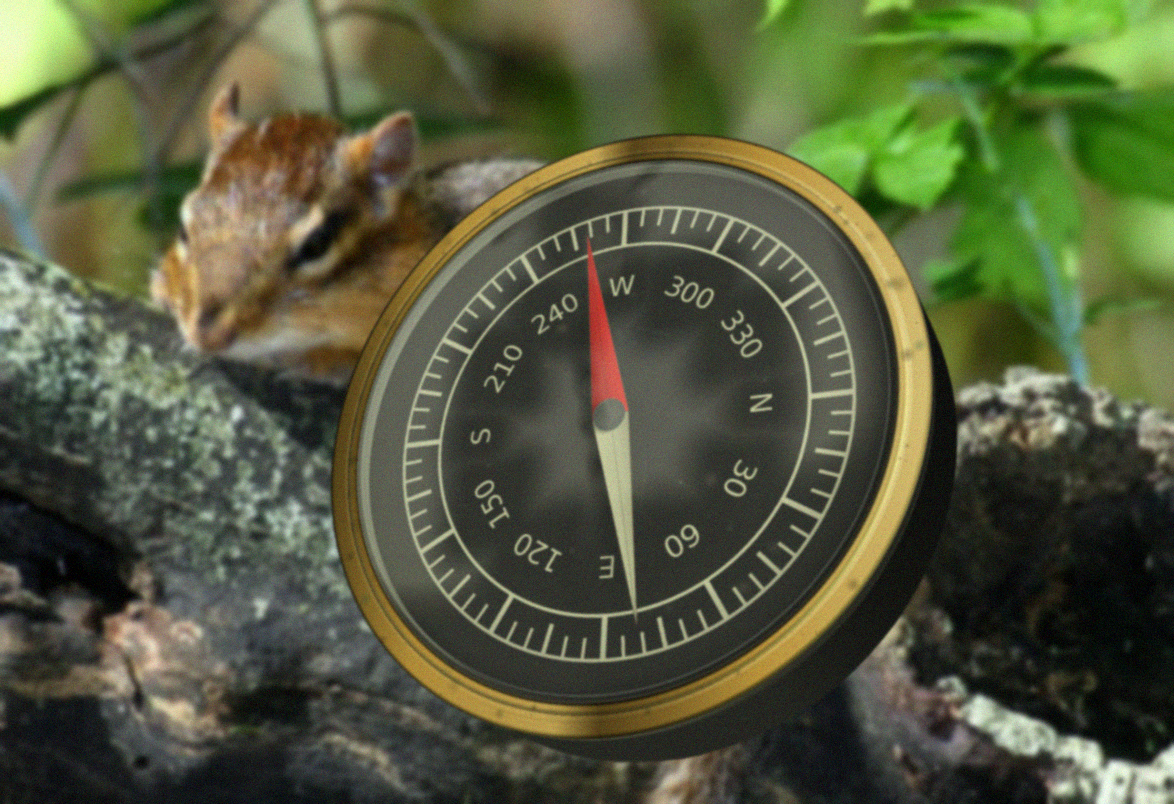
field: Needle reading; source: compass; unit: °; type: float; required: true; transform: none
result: 260 °
